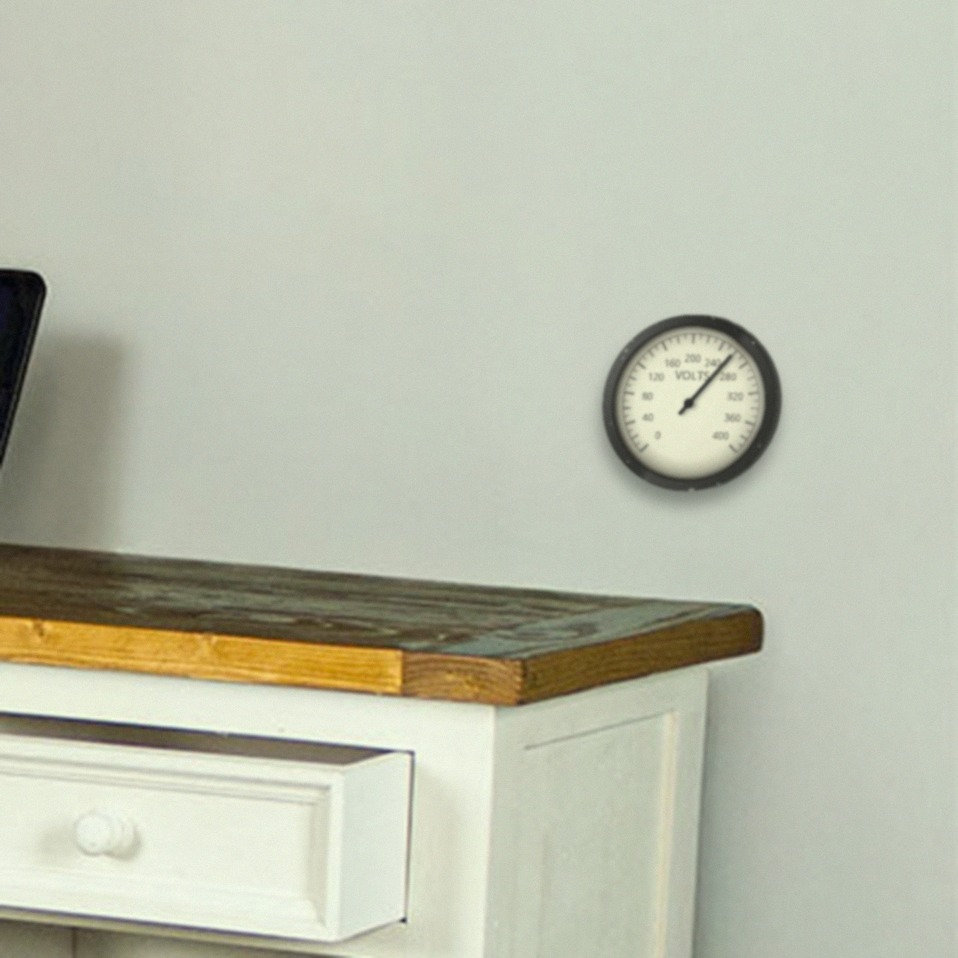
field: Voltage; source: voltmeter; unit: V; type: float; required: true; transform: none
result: 260 V
